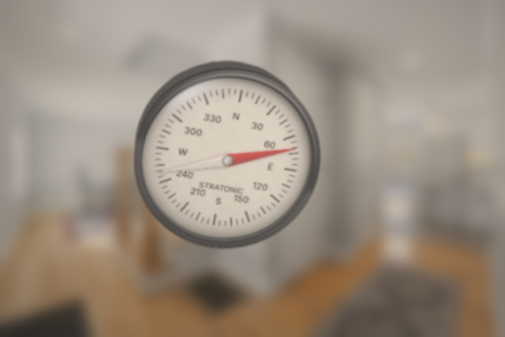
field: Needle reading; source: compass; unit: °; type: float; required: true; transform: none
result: 70 °
